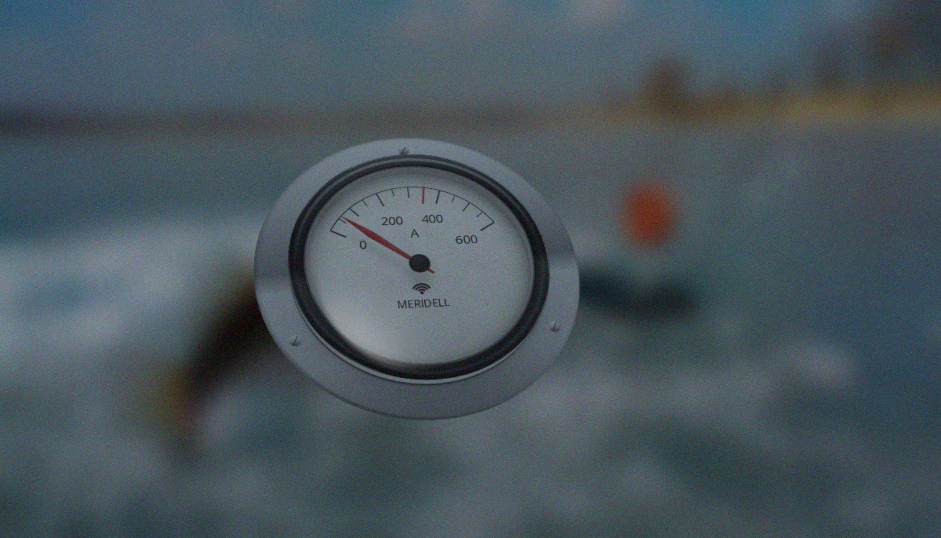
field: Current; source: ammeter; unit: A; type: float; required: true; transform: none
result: 50 A
